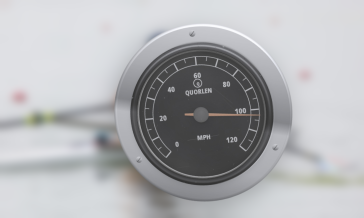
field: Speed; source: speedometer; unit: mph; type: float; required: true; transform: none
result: 102.5 mph
